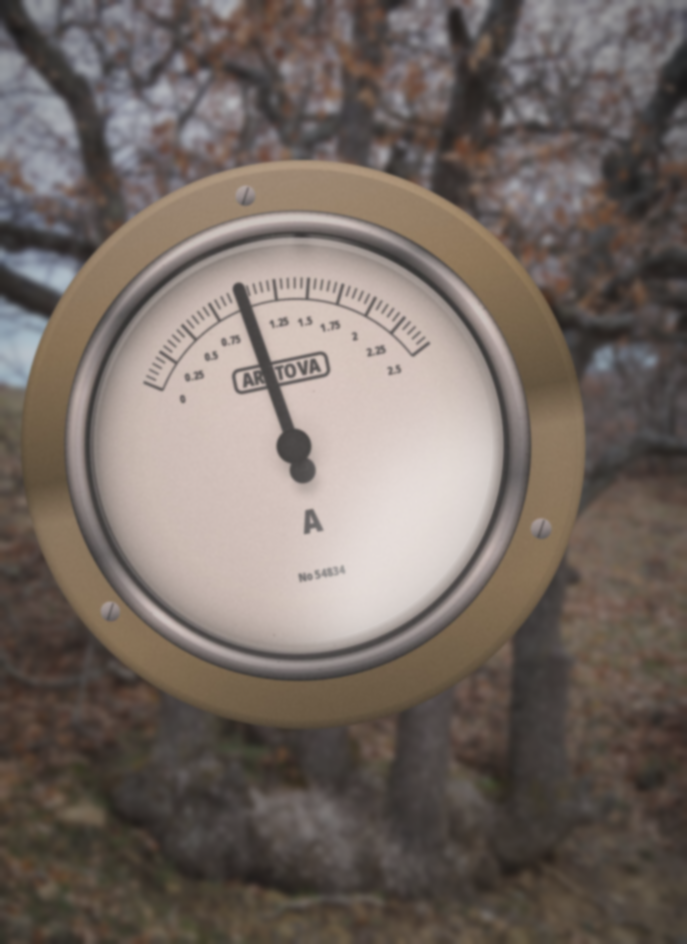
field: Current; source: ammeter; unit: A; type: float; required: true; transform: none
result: 1 A
